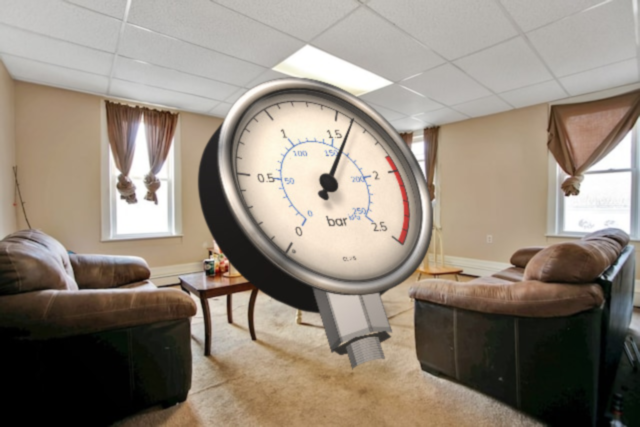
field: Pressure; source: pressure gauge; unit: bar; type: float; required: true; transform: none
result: 1.6 bar
